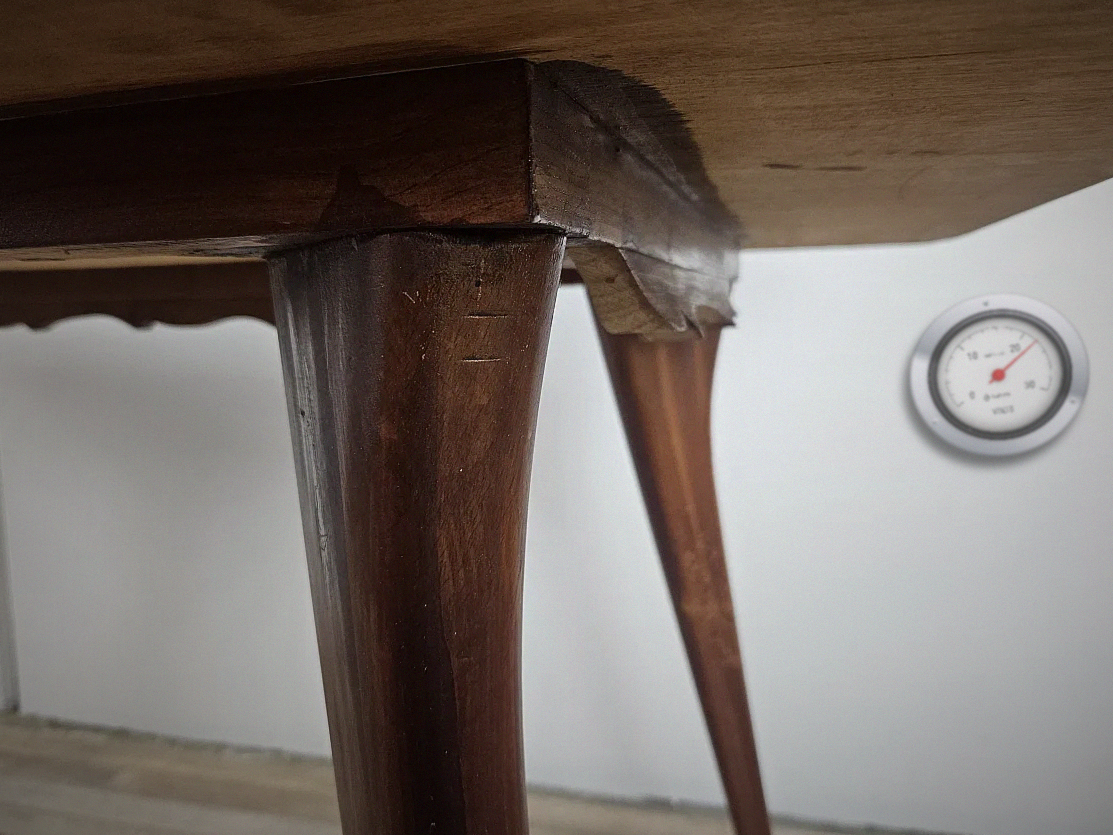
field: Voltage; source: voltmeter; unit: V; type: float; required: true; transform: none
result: 22 V
